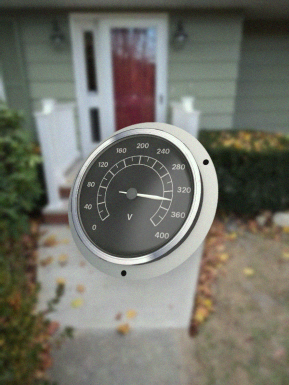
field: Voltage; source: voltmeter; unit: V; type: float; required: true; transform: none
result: 340 V
